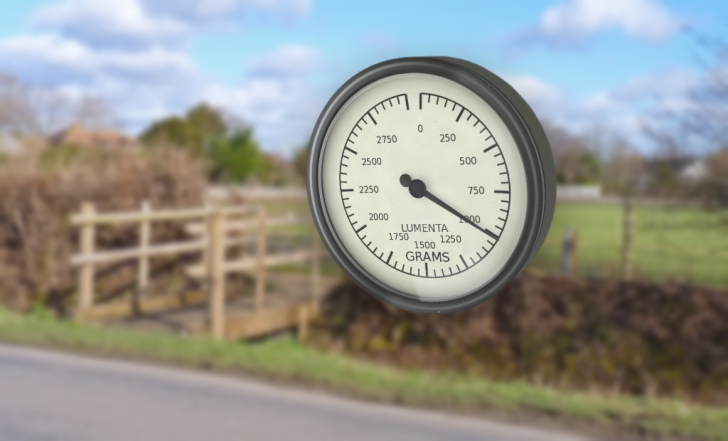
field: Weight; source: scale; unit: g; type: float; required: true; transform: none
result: 1000 g
